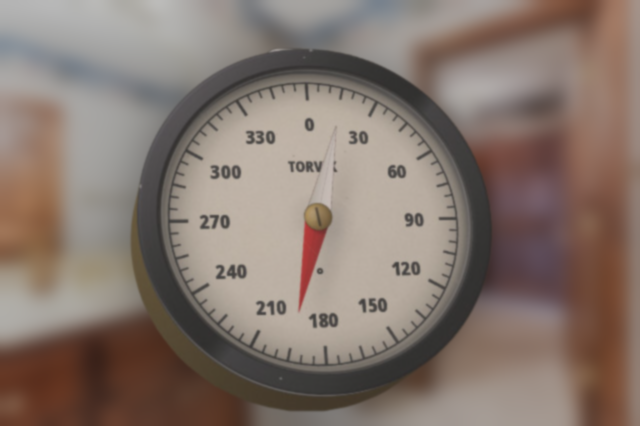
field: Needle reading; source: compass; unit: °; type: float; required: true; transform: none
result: 195 °
